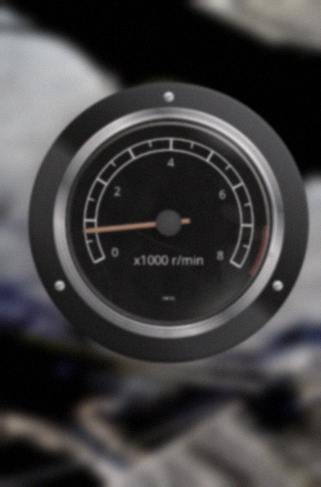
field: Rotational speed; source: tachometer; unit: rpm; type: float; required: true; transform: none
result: 750 rpm
